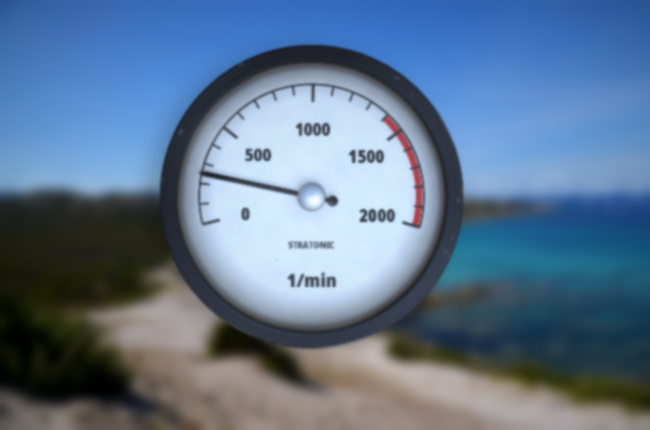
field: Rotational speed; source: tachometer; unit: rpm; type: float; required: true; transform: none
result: 250 rpm
